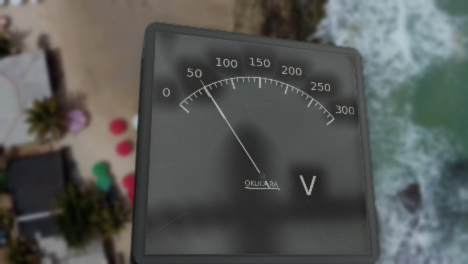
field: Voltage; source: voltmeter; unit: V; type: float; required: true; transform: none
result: 50 V
